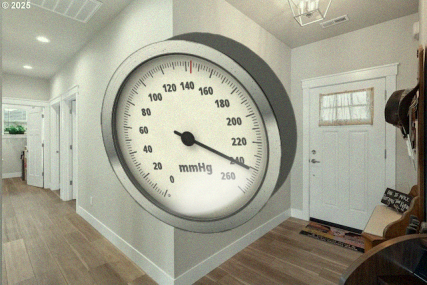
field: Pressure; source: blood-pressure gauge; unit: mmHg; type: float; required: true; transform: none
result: 240 mmHg
